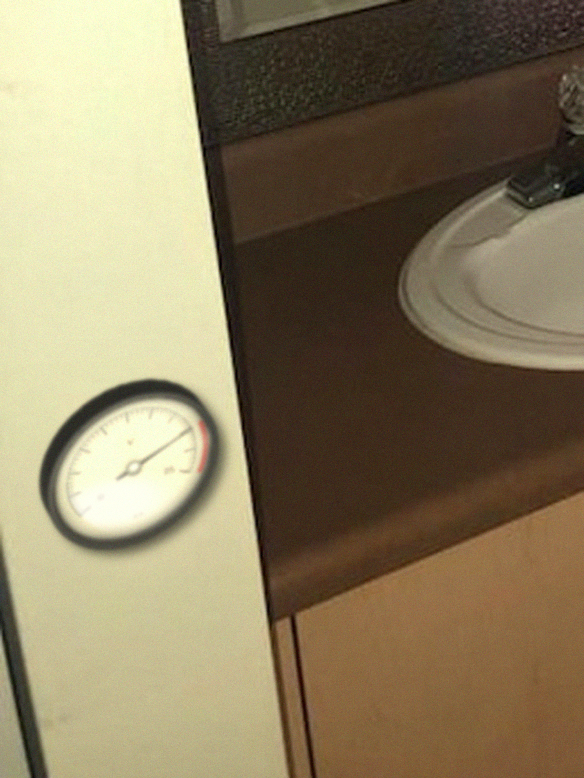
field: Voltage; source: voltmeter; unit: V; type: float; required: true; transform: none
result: 20 V
